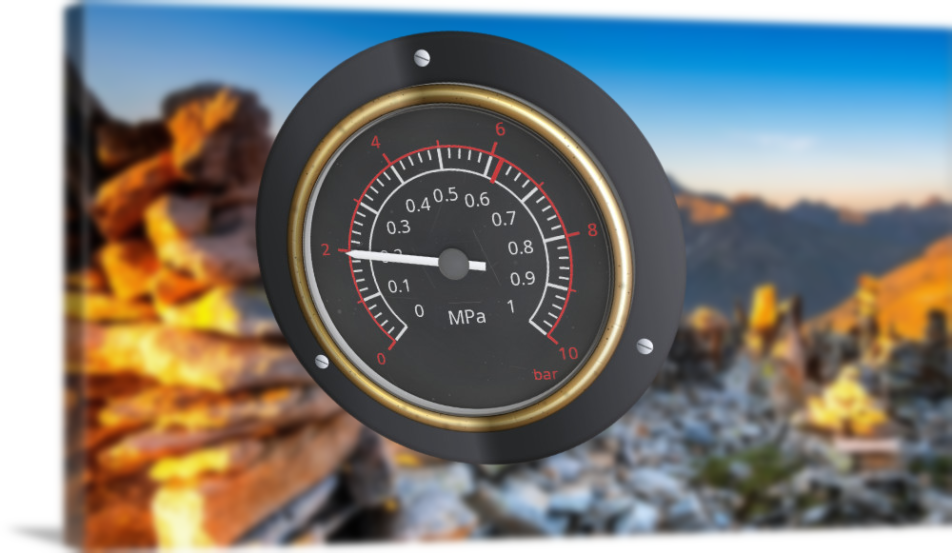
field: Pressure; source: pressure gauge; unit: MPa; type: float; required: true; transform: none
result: 0.2 MPa
